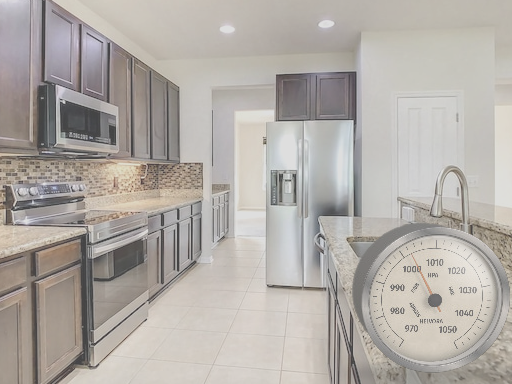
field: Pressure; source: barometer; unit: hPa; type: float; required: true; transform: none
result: 1002 hPa
